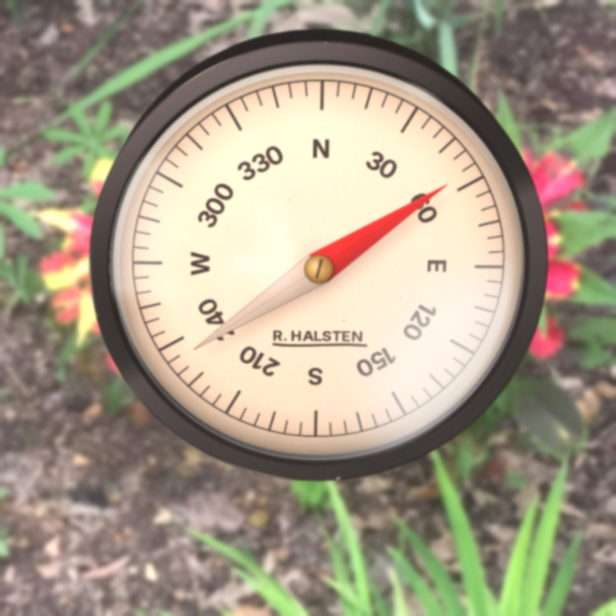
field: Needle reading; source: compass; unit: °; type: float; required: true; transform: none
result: 55 °
